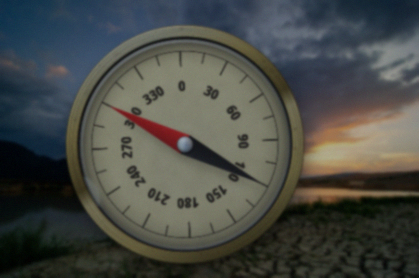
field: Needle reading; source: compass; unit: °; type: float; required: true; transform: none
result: 300 °
